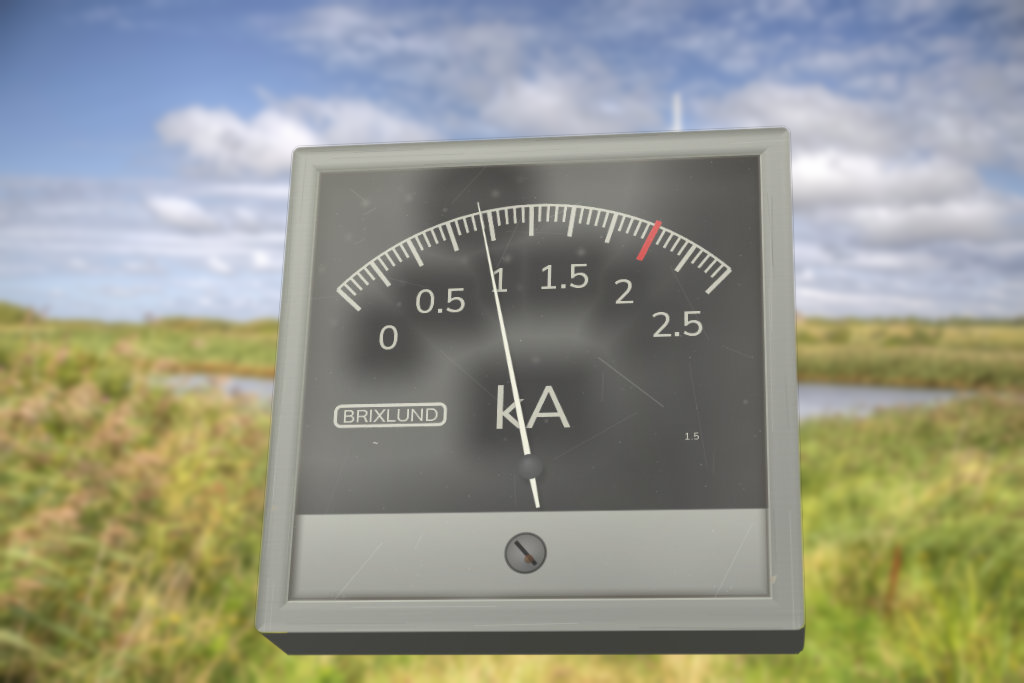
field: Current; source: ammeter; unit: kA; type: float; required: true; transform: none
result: 0.95 kA
